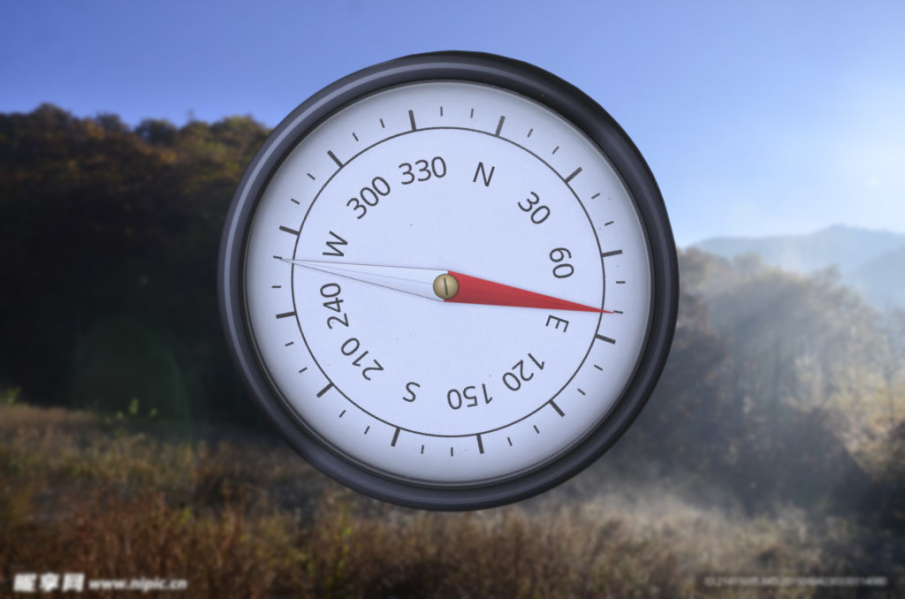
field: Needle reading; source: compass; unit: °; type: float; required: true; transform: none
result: 80 °
